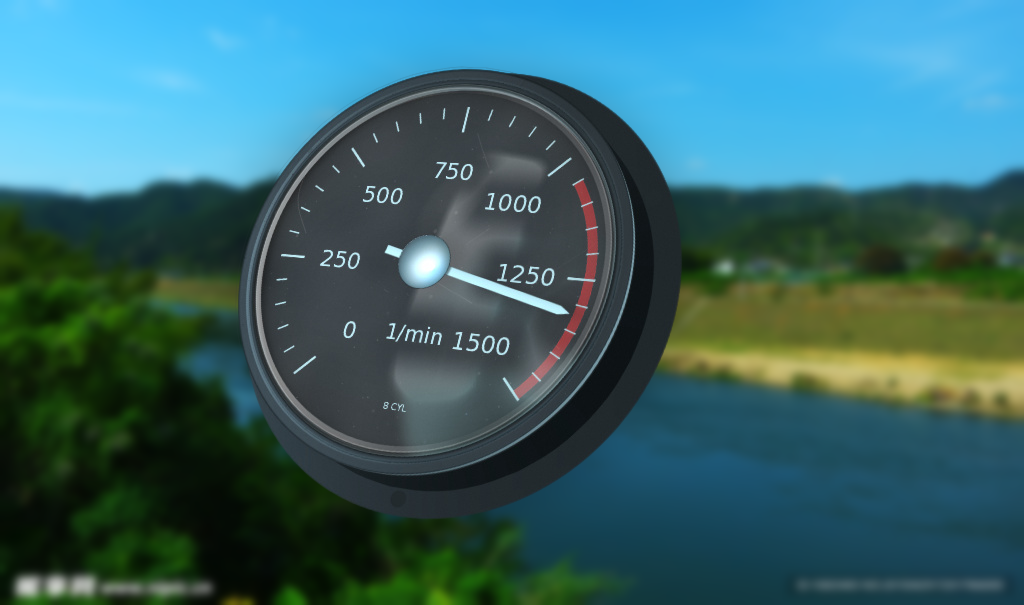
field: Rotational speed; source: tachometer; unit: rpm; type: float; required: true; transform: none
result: 1325 rpm
